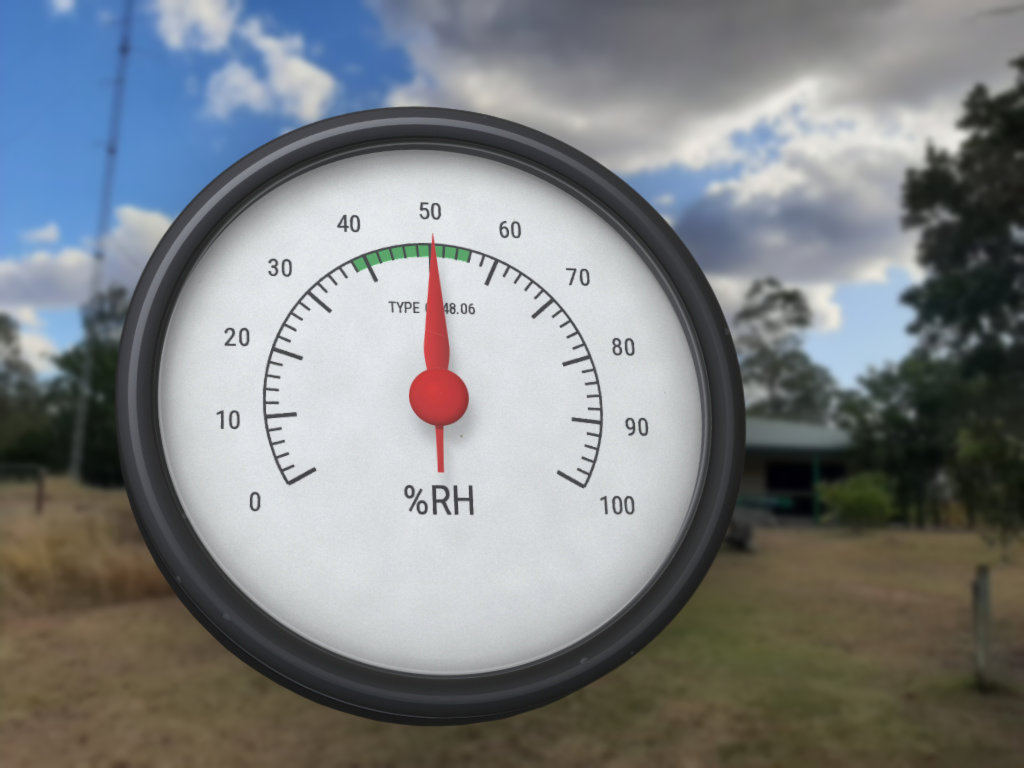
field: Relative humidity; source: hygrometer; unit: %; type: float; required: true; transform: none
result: 50 %
